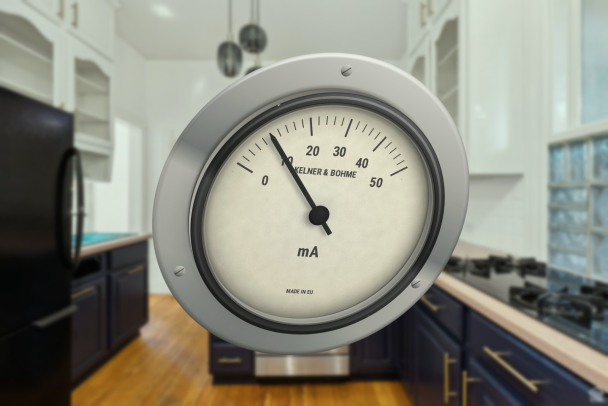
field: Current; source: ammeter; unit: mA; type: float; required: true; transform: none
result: 10 mA
